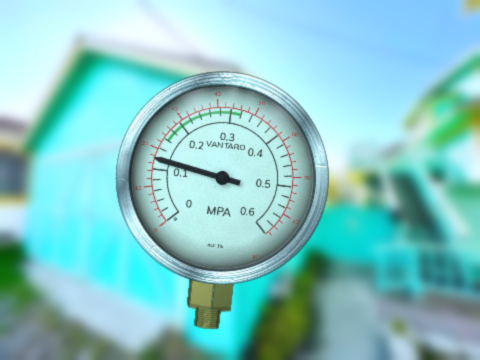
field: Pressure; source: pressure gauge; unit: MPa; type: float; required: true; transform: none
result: 0.12 MPa
